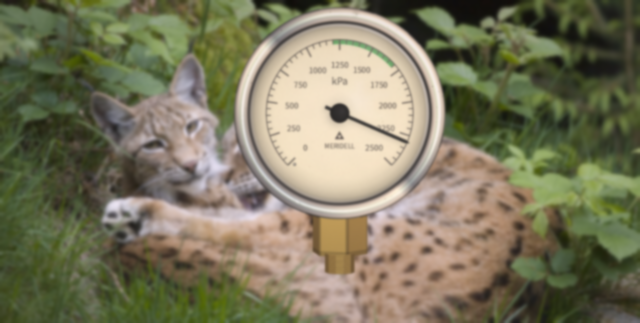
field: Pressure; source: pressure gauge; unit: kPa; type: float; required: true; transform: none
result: 2300 kPa
